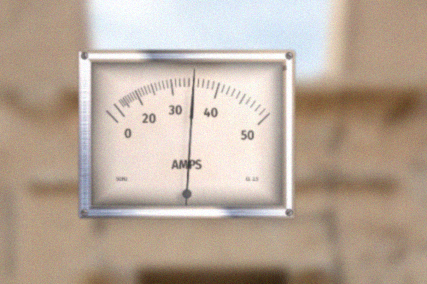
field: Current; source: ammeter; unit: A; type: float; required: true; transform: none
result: 35 A
